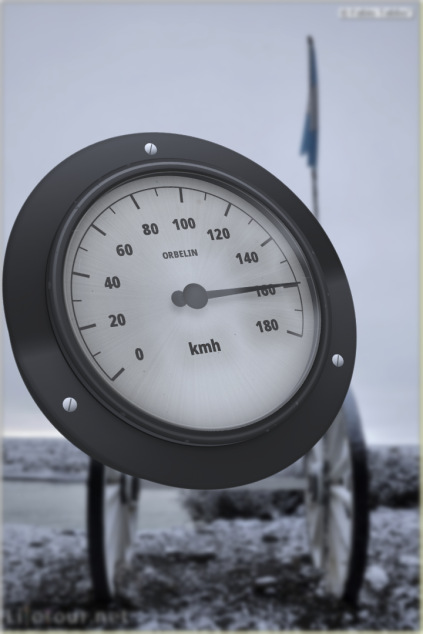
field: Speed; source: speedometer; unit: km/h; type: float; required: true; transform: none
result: 160 km/h
